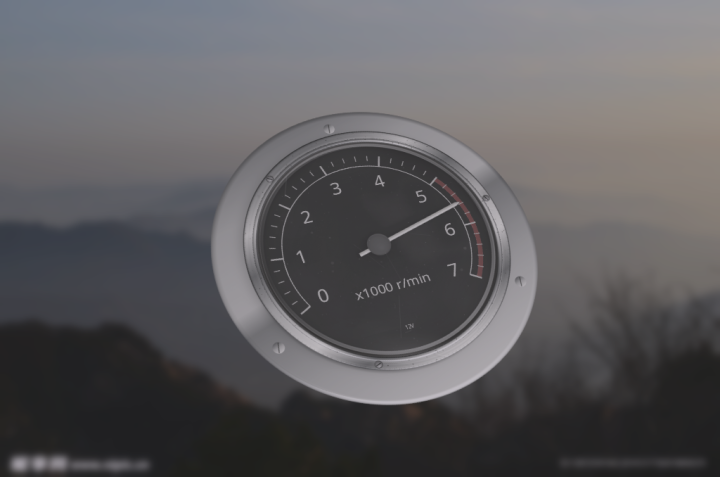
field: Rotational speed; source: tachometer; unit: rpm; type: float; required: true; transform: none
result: 5600 rpm
